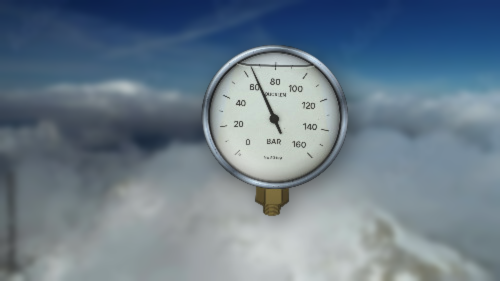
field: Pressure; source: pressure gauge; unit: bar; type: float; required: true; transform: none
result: 65 bar
